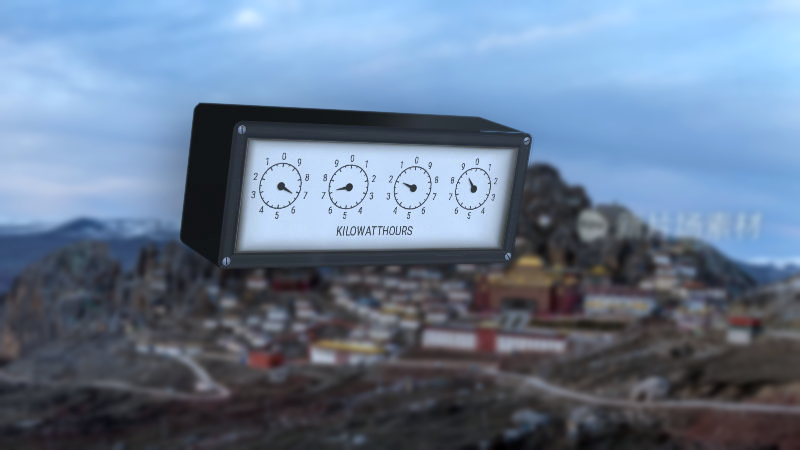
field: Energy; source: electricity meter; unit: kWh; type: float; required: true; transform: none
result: 6719 kWh
